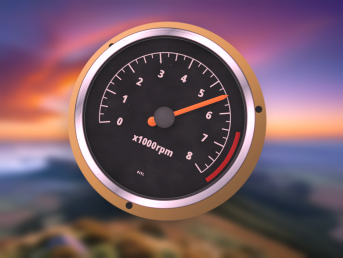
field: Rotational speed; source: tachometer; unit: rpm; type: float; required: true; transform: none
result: 5500 rpm
